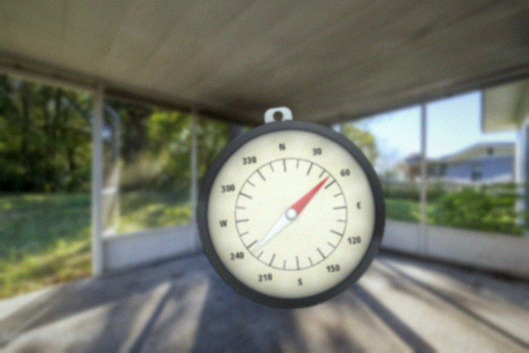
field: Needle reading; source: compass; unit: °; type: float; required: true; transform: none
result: 52.5 °
